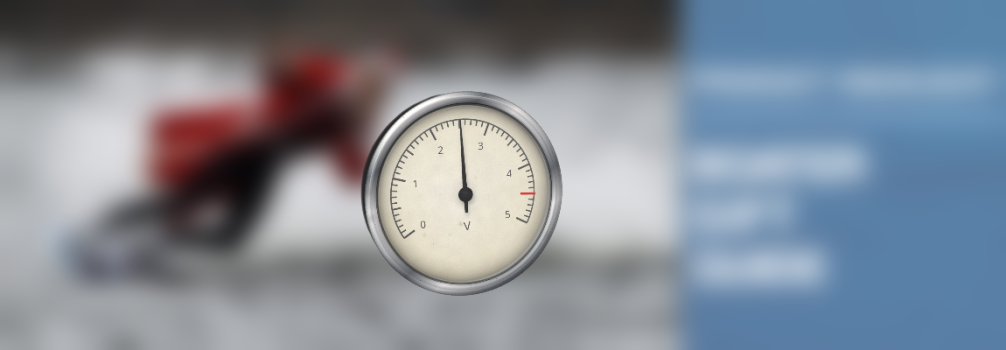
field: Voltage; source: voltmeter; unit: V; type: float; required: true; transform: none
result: 2.5 V
